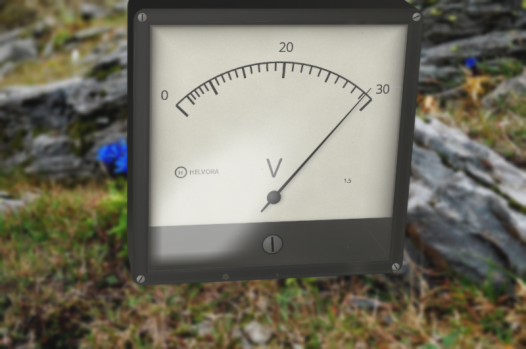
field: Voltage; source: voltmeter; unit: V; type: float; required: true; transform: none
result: 29 V
